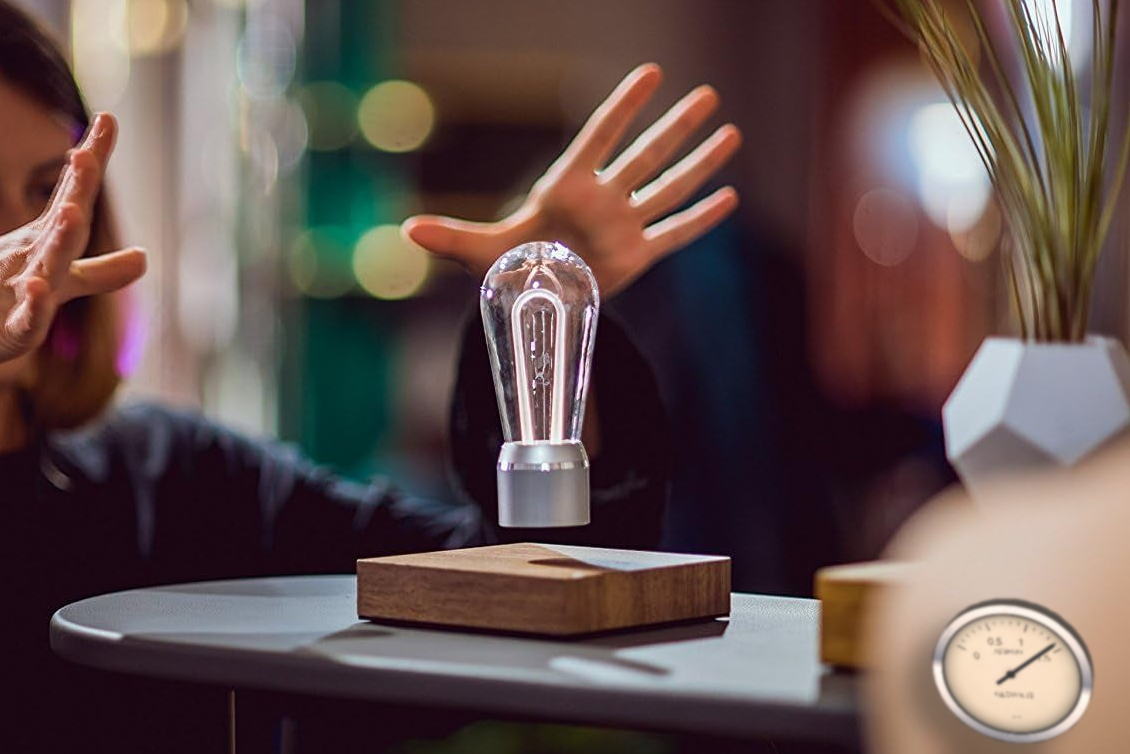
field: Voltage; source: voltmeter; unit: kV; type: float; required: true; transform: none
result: 1.4 kV
